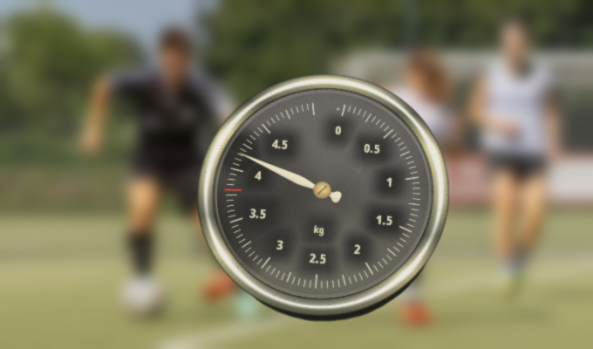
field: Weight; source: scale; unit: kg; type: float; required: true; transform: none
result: 4.15 kg
